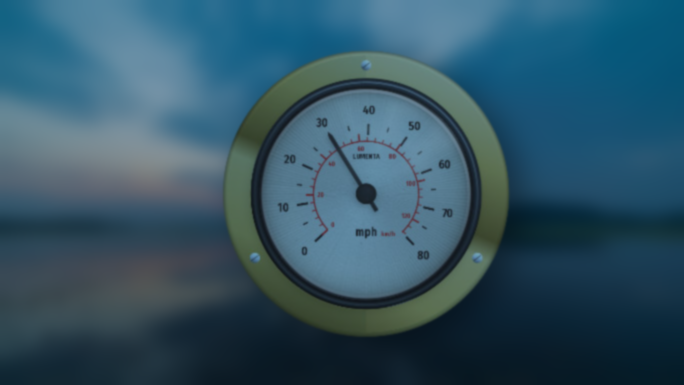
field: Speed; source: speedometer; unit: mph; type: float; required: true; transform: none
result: 30 mph
